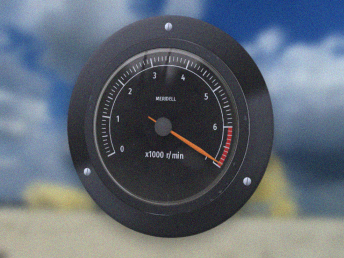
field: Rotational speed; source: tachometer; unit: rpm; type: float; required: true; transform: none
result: 6900 rpm
